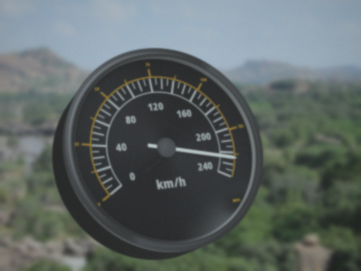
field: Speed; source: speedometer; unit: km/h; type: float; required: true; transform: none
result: 225 km/h
